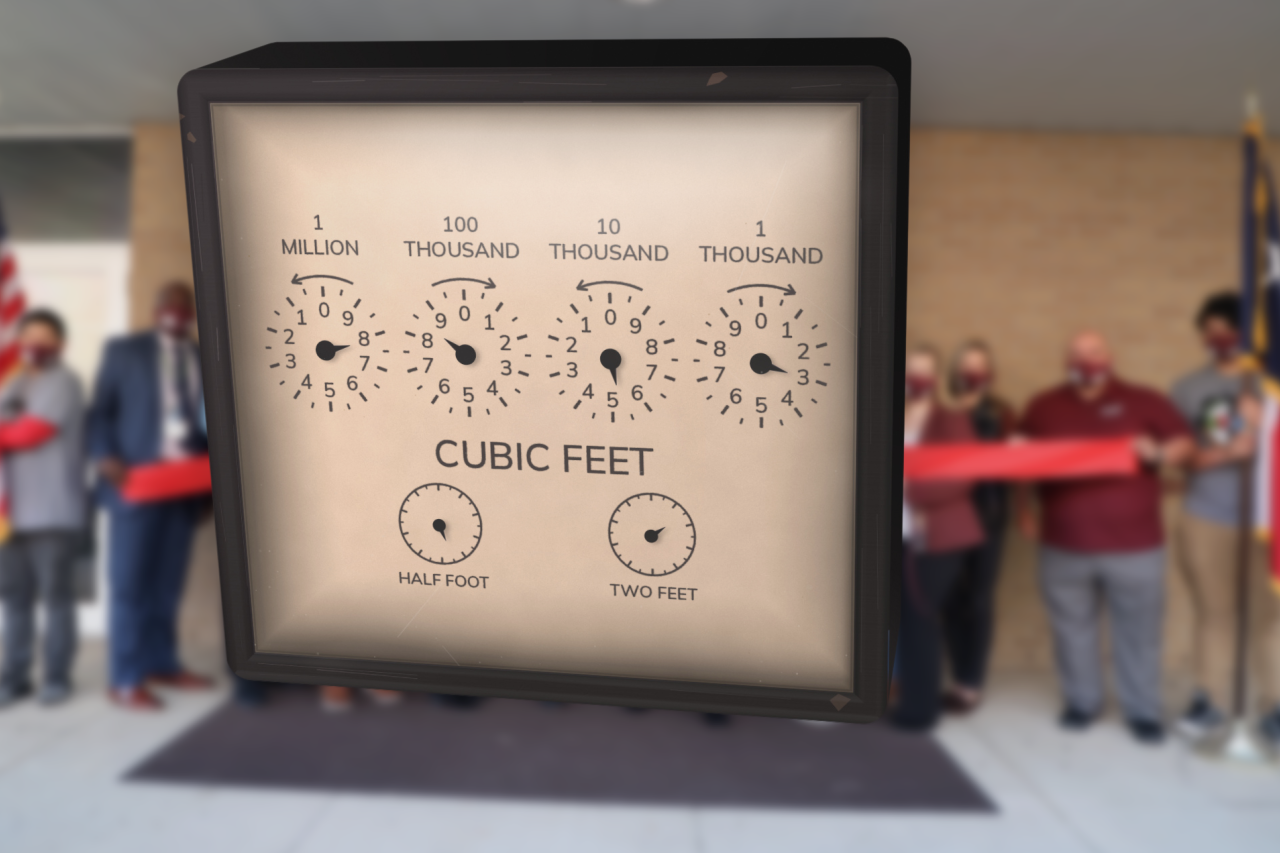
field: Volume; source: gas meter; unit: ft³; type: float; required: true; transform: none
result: 785300 ft³
